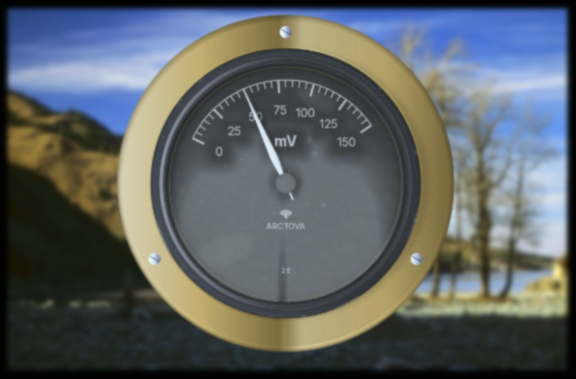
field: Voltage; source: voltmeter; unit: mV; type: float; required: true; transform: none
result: 50 mV
